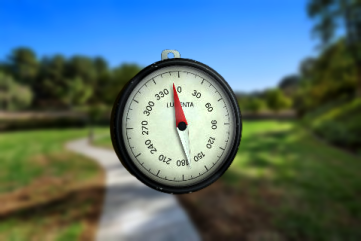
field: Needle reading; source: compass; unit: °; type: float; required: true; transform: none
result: 350 °
